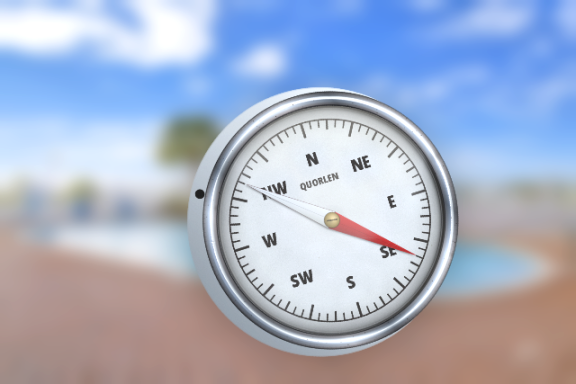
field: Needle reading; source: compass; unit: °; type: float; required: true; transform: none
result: 130 °
